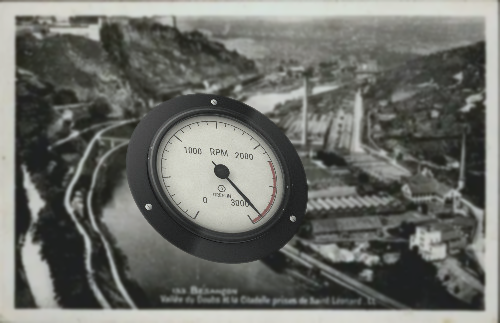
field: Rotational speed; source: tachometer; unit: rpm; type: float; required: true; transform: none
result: 2900 rpm
